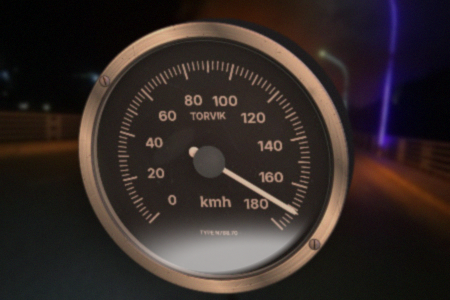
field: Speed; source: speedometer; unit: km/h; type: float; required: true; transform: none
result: 170 km/h
